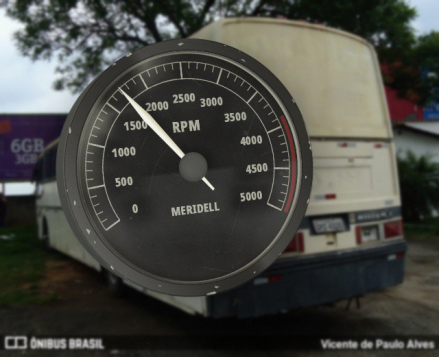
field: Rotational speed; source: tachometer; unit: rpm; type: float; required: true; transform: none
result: 1700 rpm
